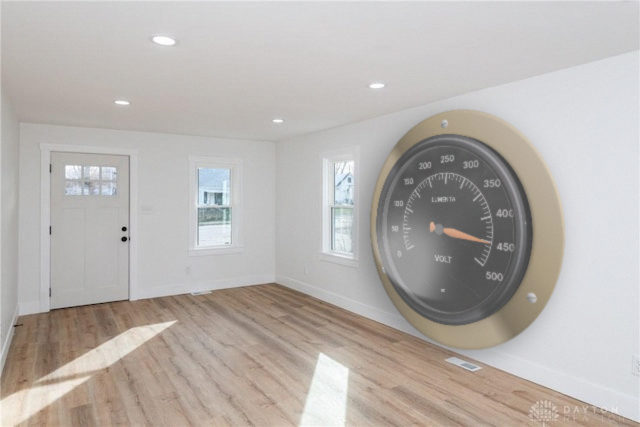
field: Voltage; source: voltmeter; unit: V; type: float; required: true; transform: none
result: 450 V
